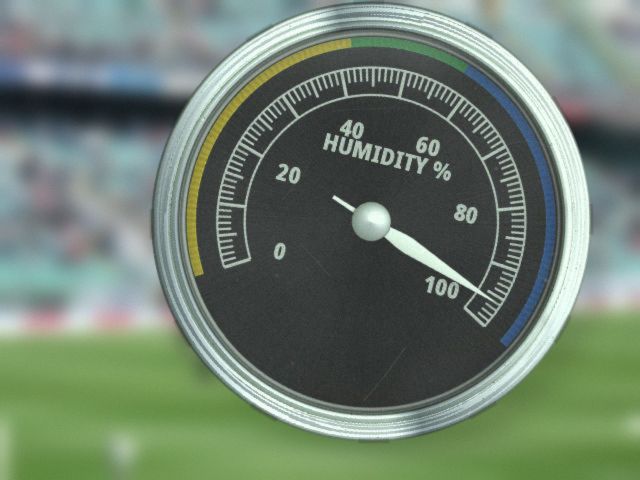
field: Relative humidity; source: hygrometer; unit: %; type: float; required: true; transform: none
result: 96 %
